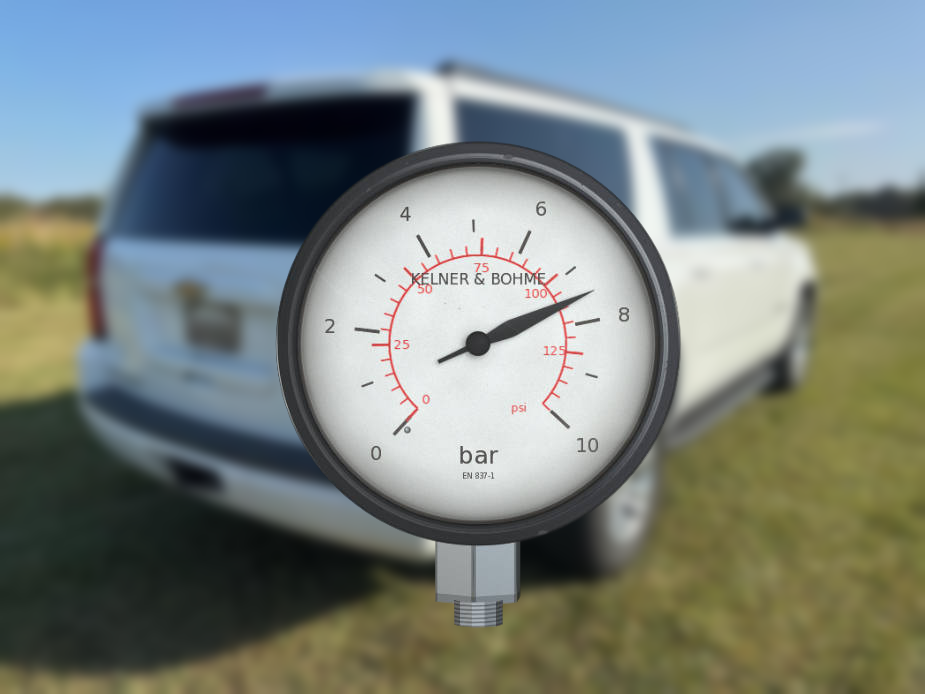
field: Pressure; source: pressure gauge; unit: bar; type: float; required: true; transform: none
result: 7.5 bar
